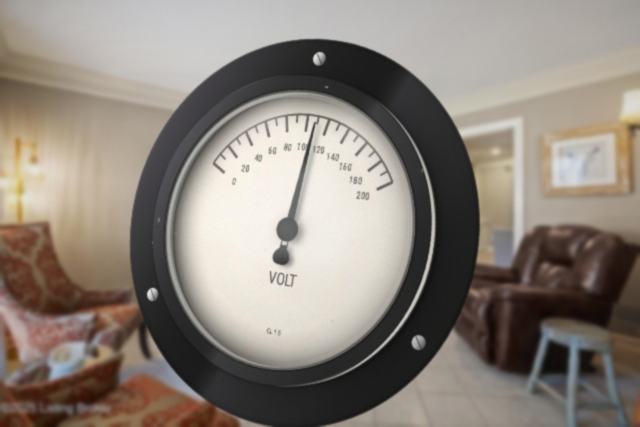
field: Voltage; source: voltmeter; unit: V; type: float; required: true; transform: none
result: 110 V
